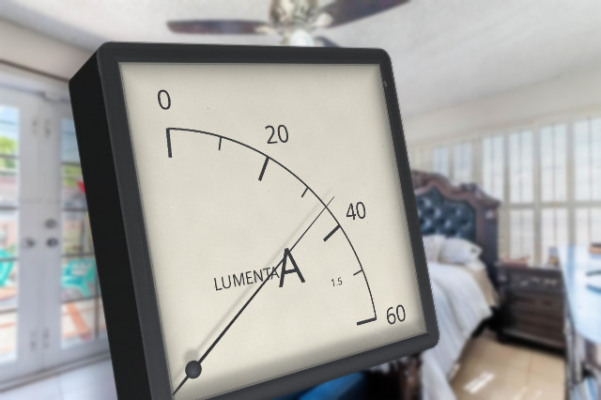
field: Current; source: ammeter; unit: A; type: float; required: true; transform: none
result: 35 A
